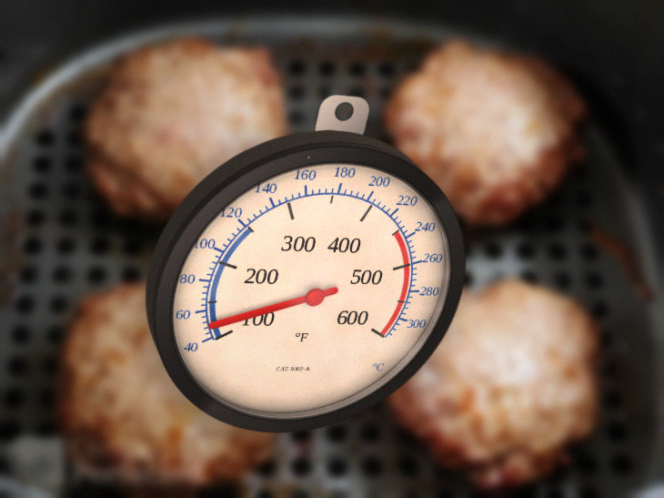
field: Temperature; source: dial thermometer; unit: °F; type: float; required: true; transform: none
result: 125 °F
